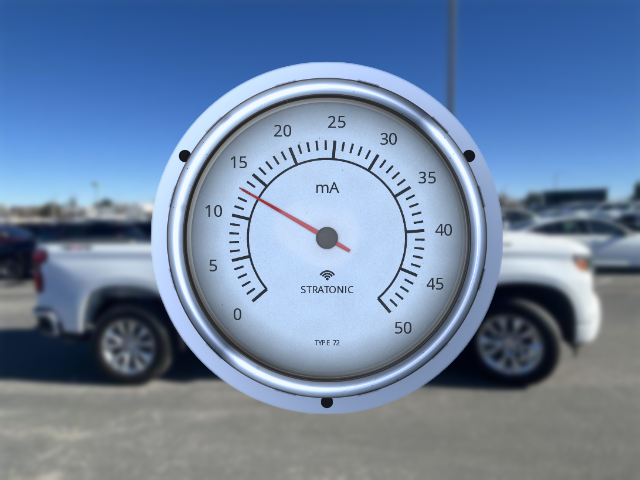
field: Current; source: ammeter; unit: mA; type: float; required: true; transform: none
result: 13 mA
